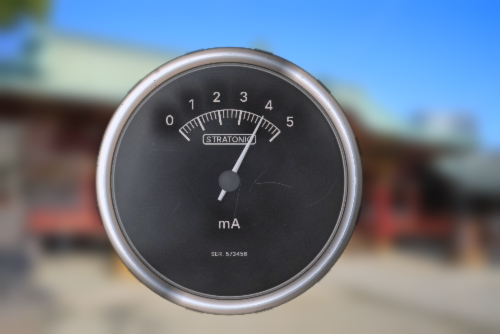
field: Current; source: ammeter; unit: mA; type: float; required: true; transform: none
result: 4 mA
